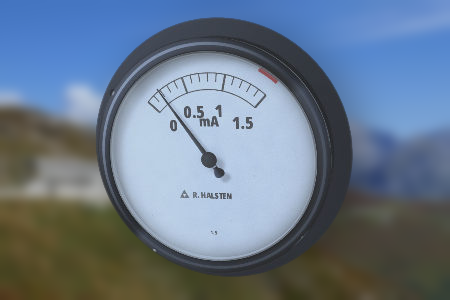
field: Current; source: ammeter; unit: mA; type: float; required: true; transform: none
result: 0.2 mA
